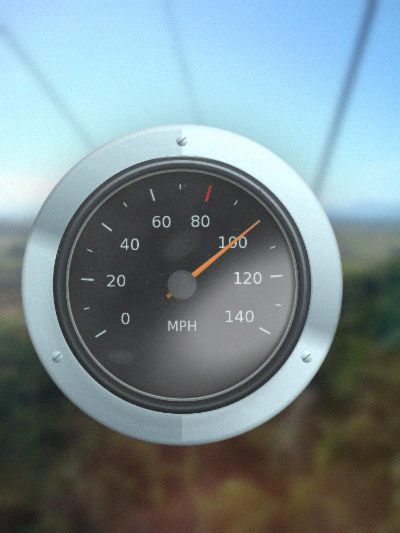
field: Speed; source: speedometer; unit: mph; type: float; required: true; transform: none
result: 100 mph
